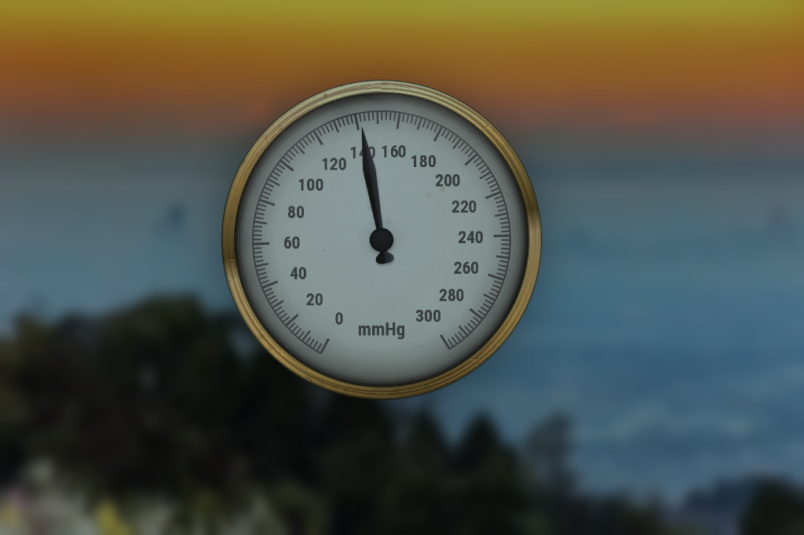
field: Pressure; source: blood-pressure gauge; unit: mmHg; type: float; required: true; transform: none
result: 142 mmHg
